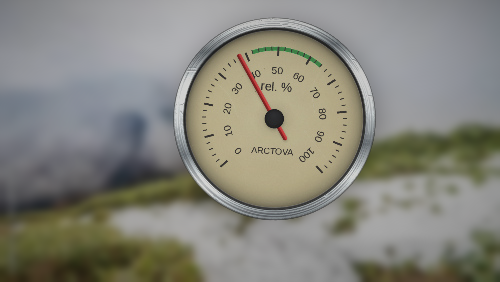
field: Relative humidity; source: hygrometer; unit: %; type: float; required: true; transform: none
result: 38 %
